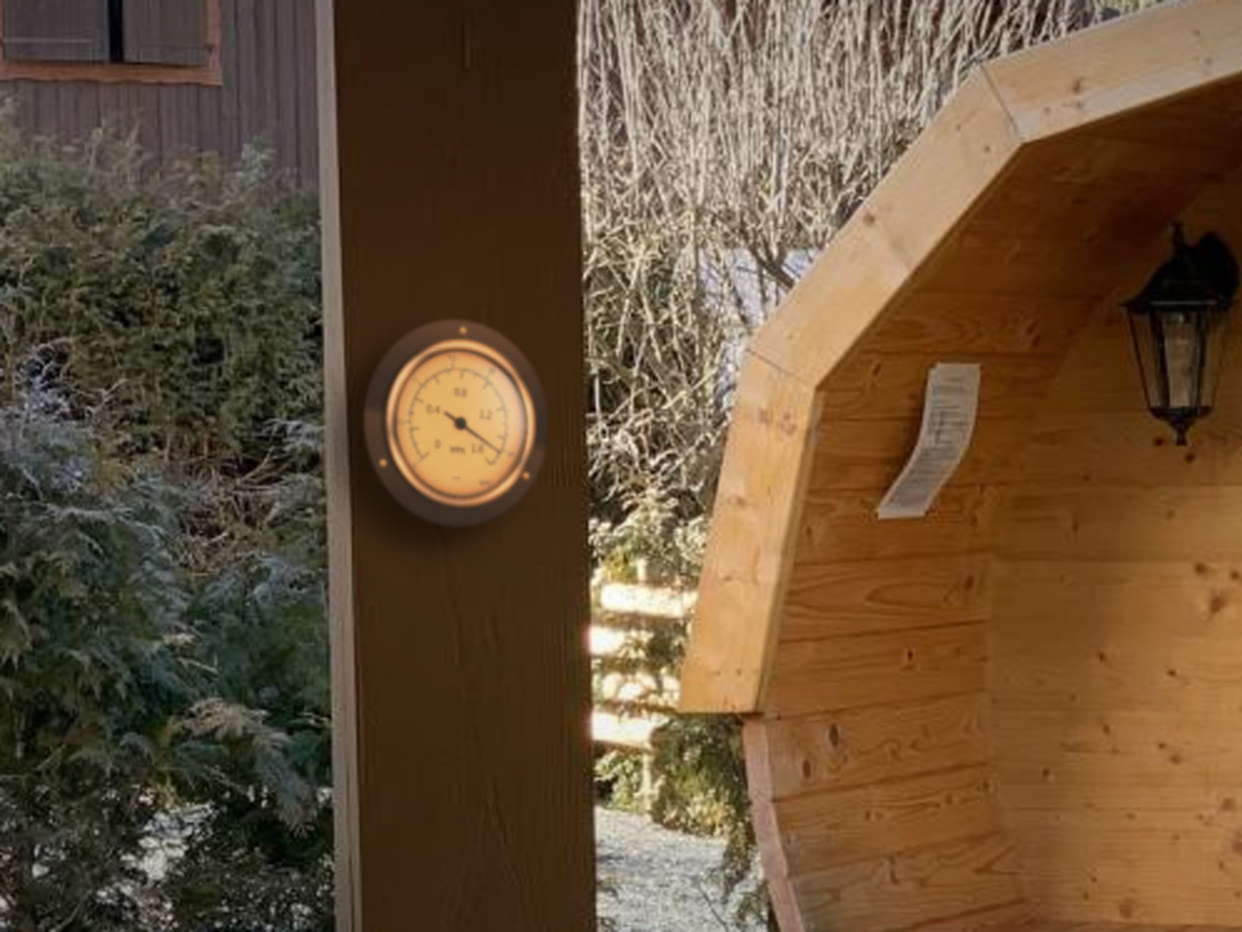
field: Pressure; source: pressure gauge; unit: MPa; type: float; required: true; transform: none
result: 1.5 MPa
